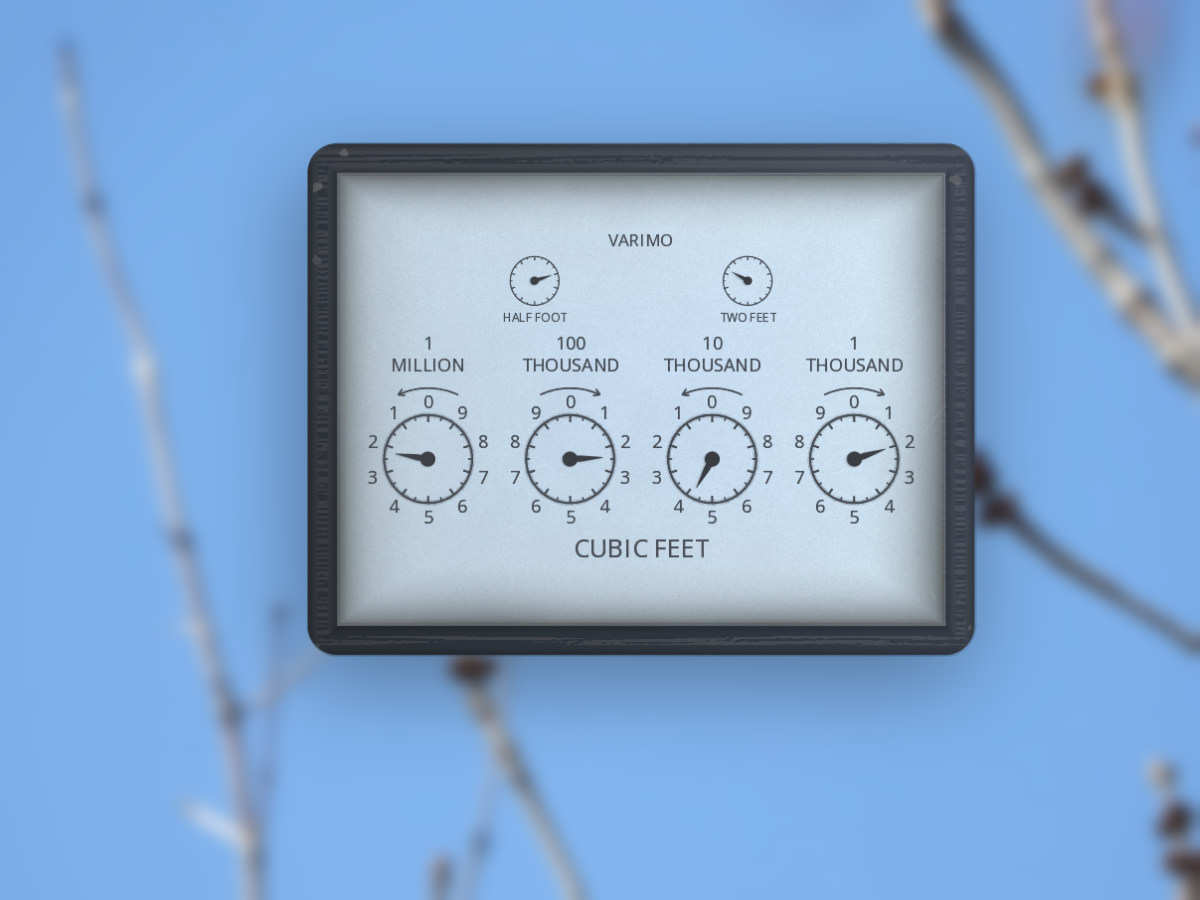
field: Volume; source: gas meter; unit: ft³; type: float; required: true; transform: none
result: 224200 ft³
